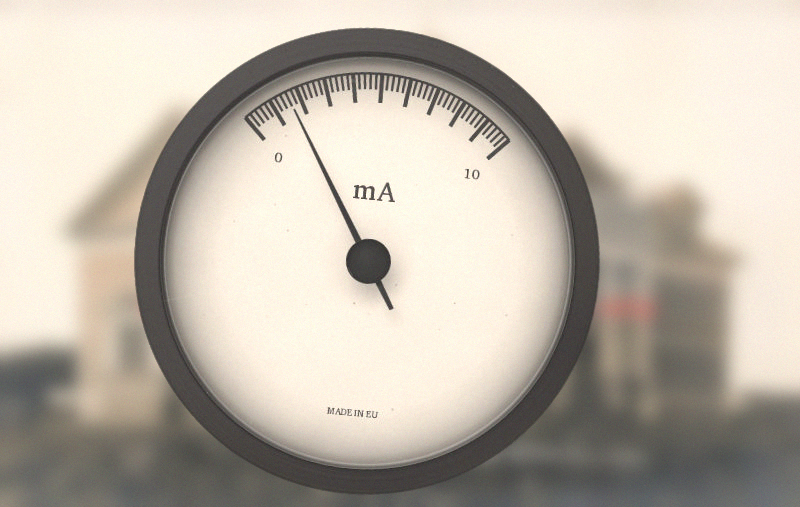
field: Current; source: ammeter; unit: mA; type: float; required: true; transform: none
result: 1.6 mA
